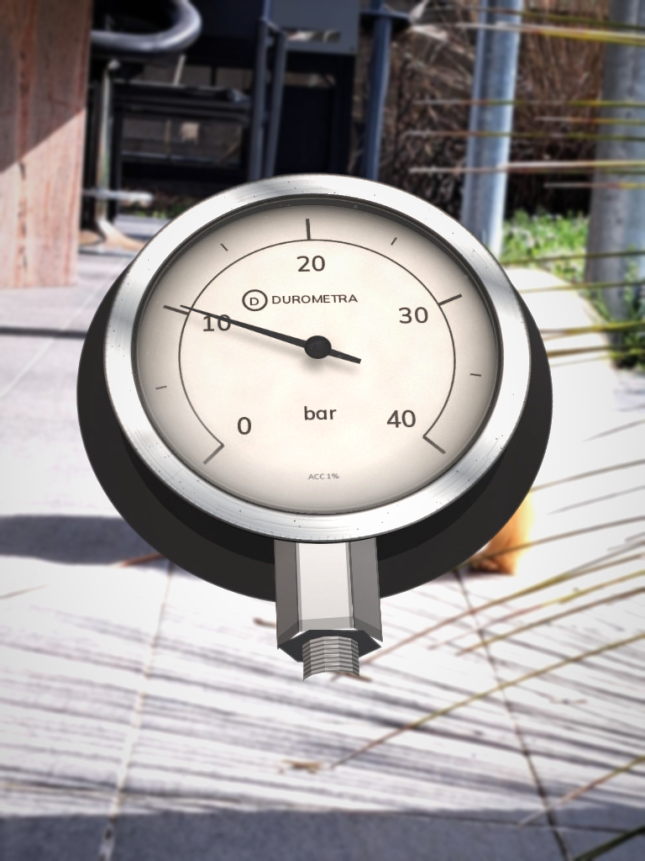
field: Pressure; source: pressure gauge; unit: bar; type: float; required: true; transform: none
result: 10 bar
